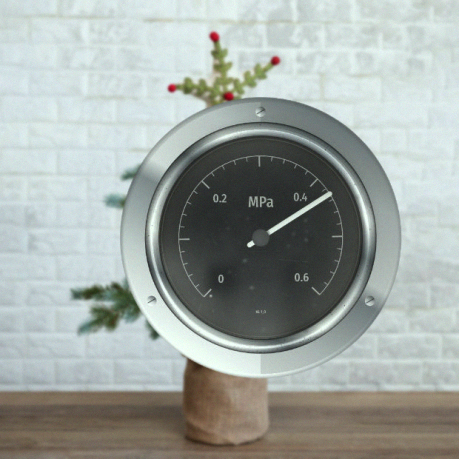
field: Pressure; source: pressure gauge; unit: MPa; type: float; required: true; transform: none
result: 0.43 MPa
